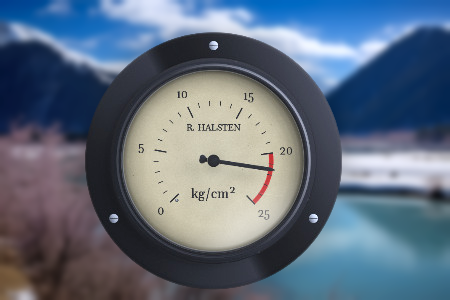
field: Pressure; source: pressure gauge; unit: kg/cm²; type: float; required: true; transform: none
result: 21.5 kg/cm²
